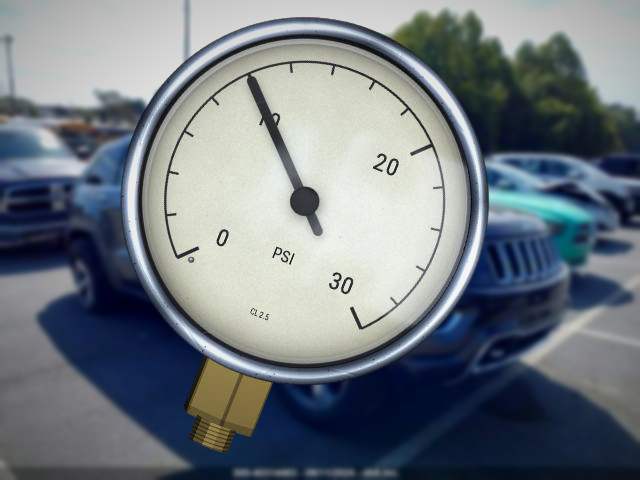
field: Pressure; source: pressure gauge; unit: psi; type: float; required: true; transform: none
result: 10 psi
